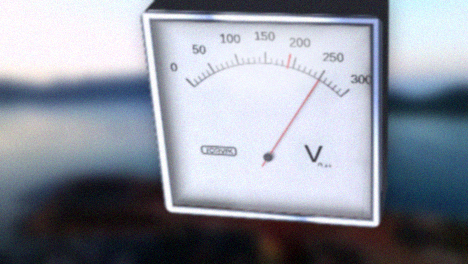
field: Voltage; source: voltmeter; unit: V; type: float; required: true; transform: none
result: 250 V
